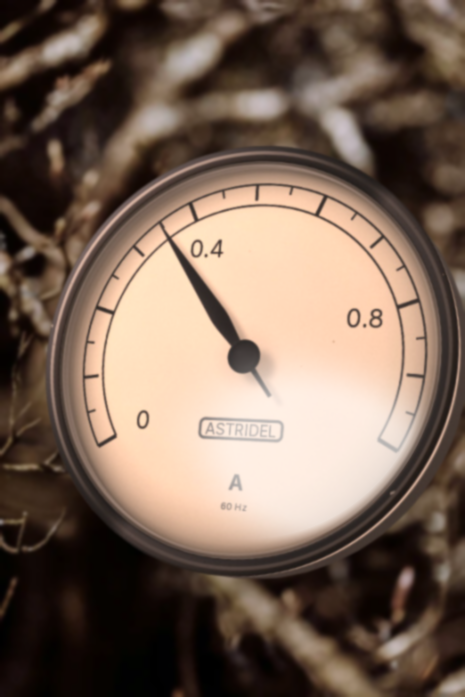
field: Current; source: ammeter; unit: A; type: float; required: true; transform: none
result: 0.35 A
